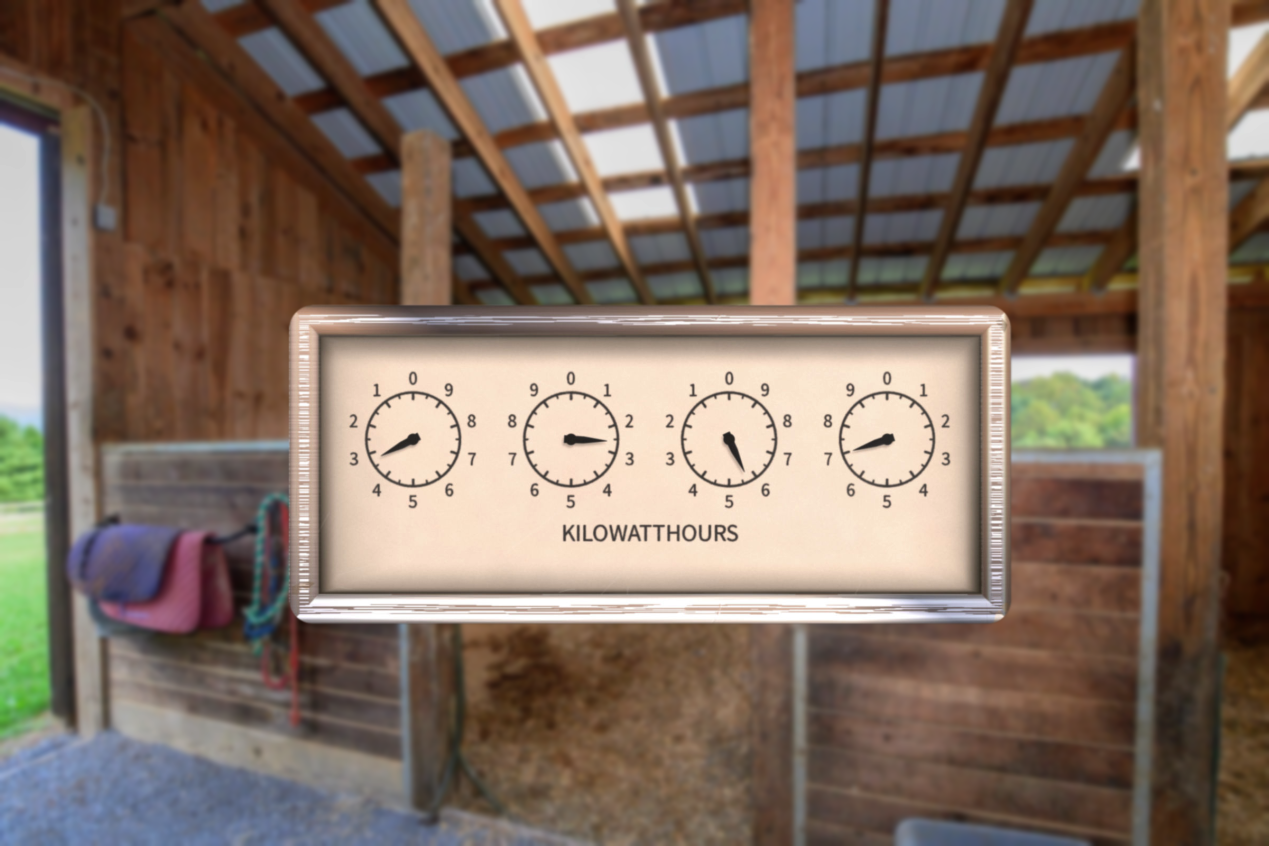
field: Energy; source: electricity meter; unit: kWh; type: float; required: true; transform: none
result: 3257 kWh
